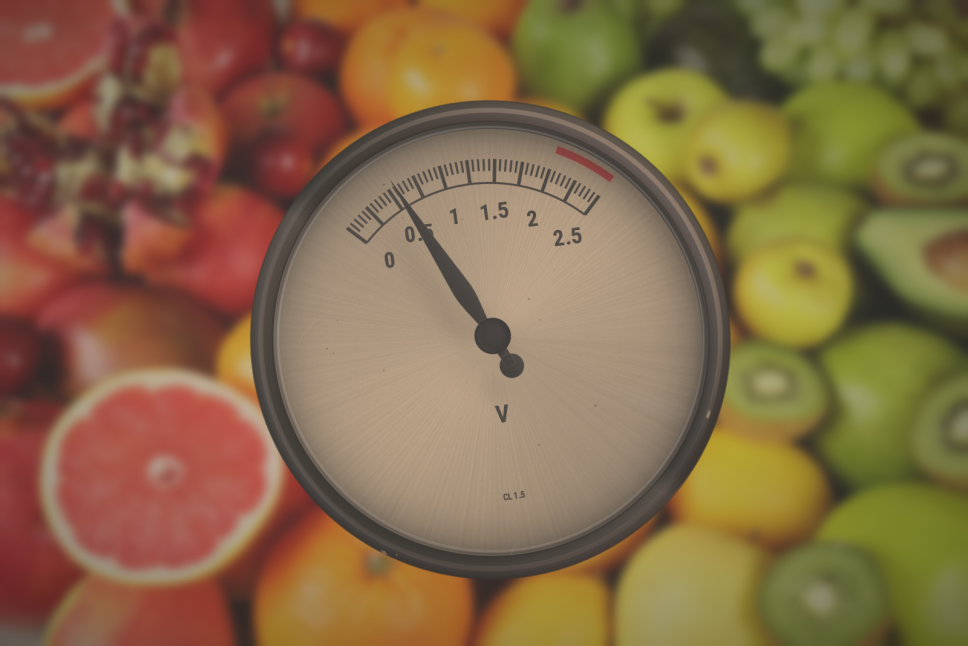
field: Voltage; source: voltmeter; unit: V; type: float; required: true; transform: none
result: 0.55 V
